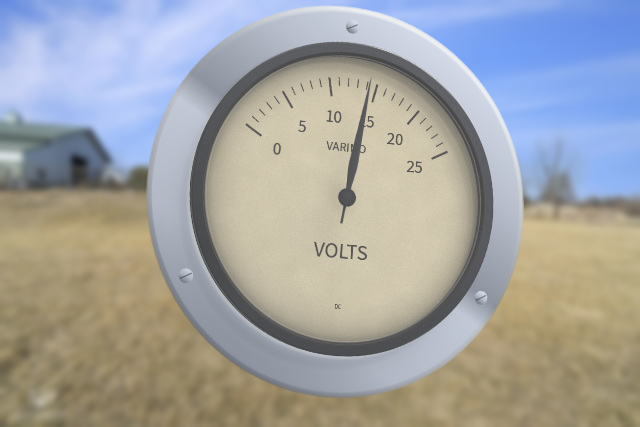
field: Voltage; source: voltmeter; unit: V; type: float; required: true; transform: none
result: 14 V
